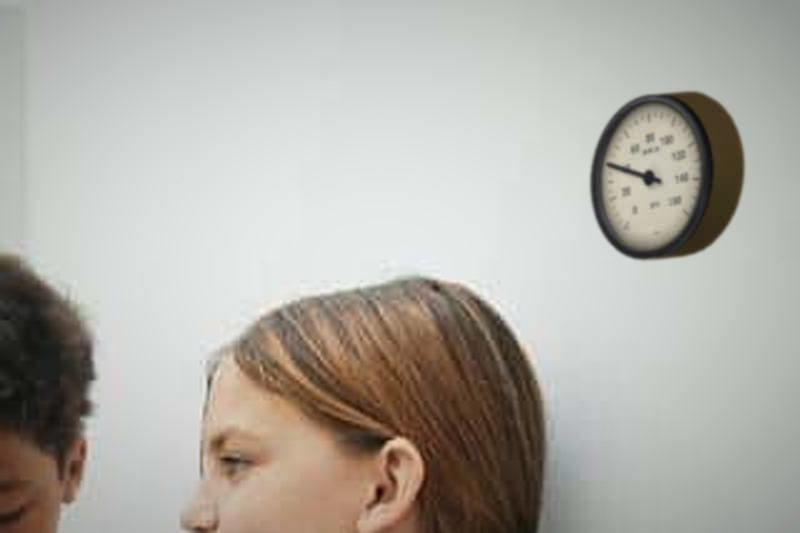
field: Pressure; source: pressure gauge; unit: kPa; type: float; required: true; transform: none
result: 40 kPa
